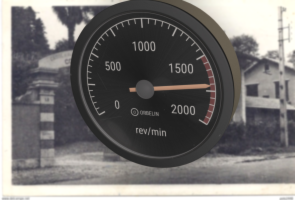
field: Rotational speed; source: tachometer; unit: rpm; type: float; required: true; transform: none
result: 1700 rpm
